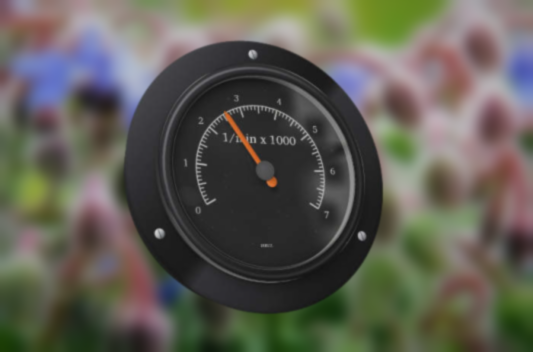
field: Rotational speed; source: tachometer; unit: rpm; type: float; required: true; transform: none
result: 2500 rpm
